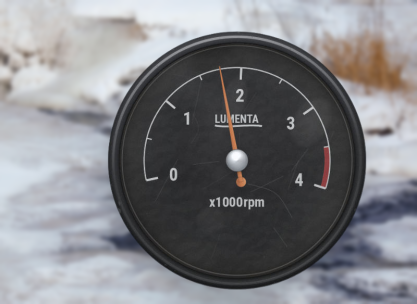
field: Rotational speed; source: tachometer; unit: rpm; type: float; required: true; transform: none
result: 1750 rpm
